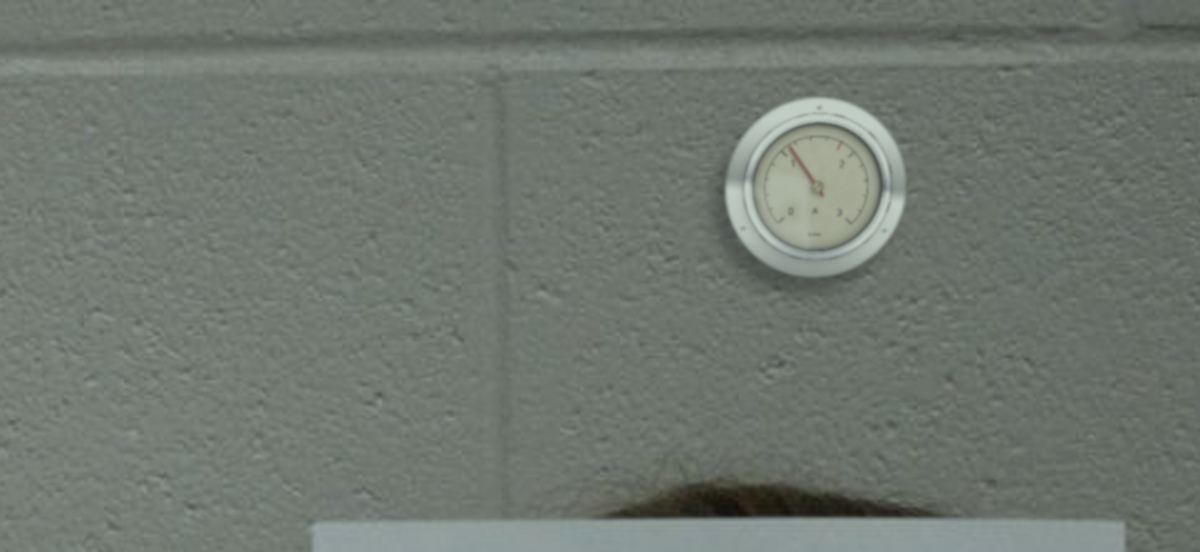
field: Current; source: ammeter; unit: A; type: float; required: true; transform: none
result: 1.1 A
